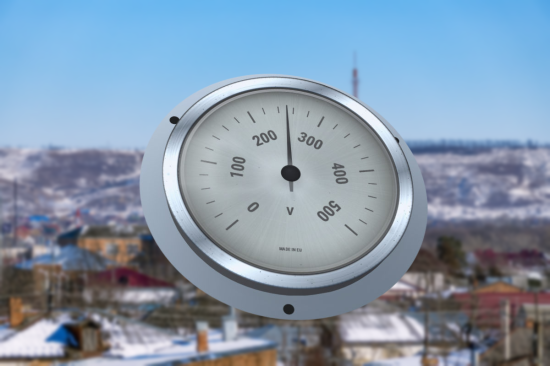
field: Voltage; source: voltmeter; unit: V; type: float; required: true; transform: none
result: 250 V
